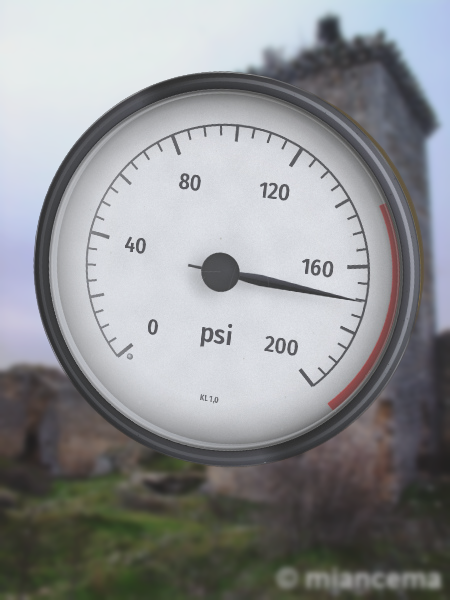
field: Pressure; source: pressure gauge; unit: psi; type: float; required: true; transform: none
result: 170 psi
